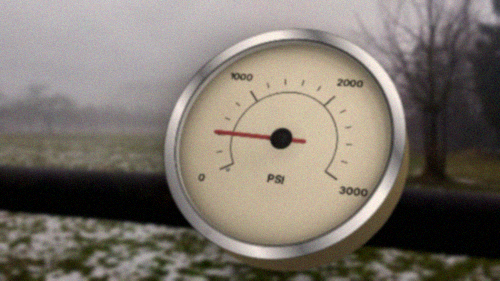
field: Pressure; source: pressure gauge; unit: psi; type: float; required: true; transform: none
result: 400 psi
